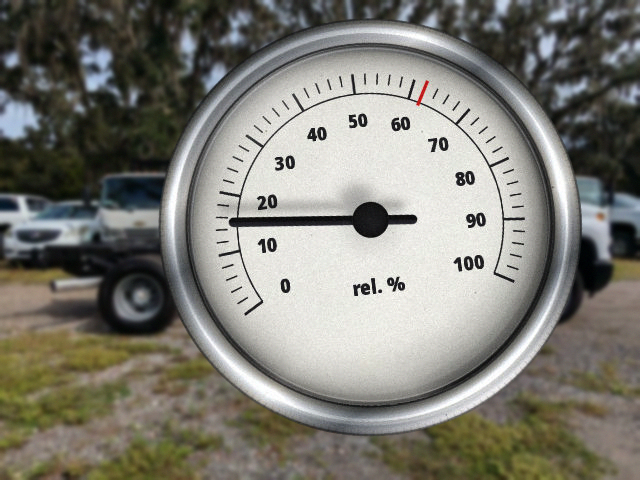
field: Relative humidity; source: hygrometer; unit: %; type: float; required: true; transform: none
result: 15 %
